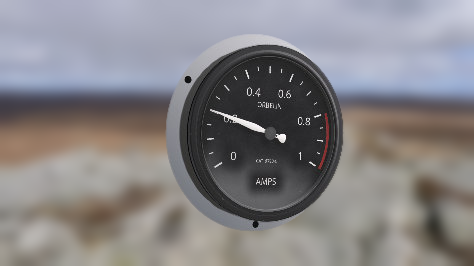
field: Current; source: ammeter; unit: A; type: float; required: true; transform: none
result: 0.2 A
